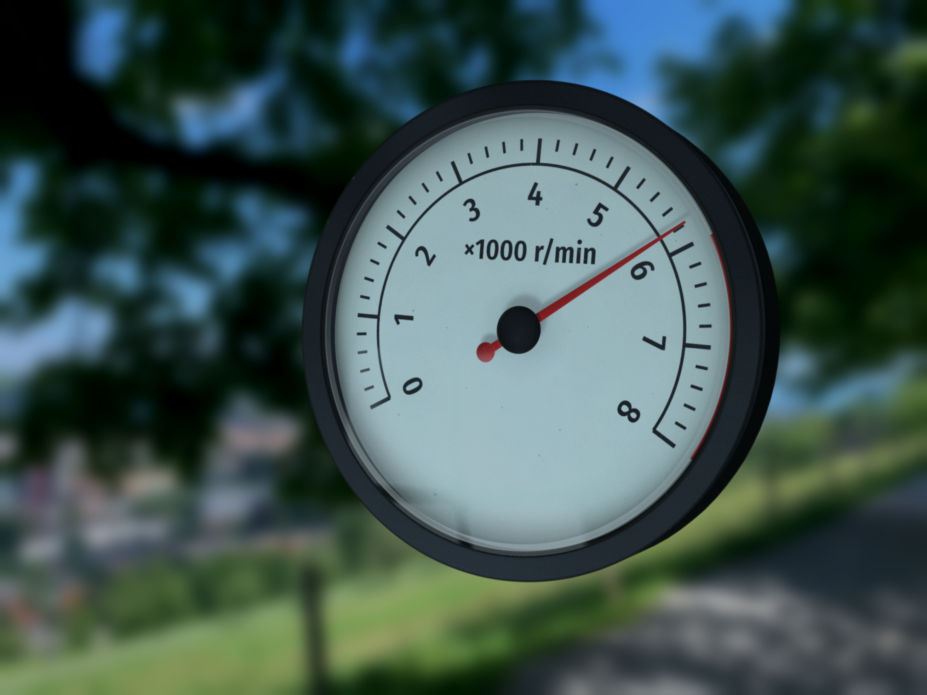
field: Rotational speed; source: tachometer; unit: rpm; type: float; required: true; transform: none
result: 5800 rpm
